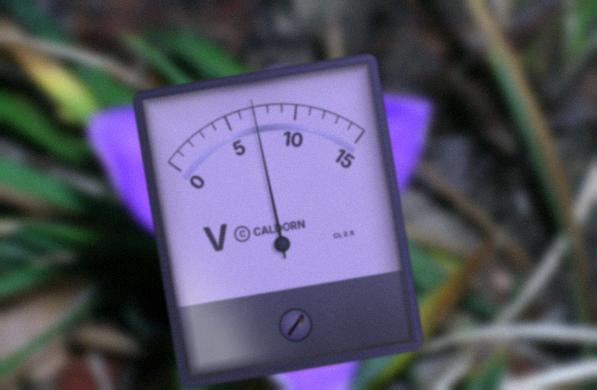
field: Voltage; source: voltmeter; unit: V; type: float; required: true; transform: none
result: 7 V
